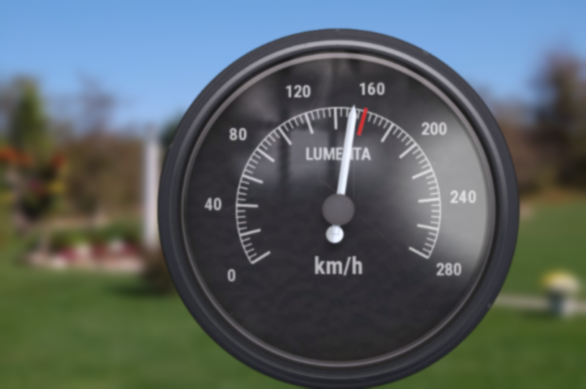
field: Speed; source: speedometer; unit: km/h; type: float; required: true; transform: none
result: 152 km/h
